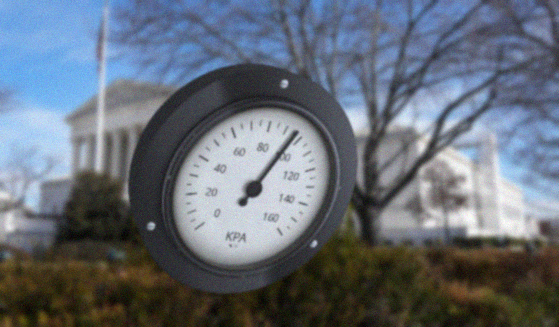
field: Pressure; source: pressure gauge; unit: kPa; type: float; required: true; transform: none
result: 95 kPa
